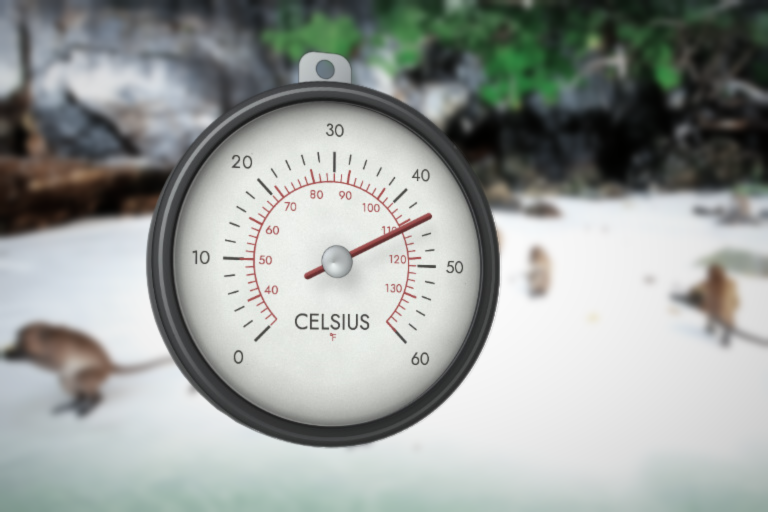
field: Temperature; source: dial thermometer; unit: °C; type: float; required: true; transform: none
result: 44 °C
